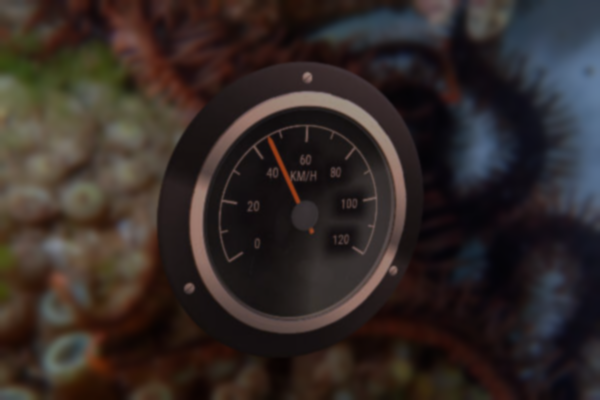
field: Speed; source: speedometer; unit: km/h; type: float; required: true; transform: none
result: 45 km/h
